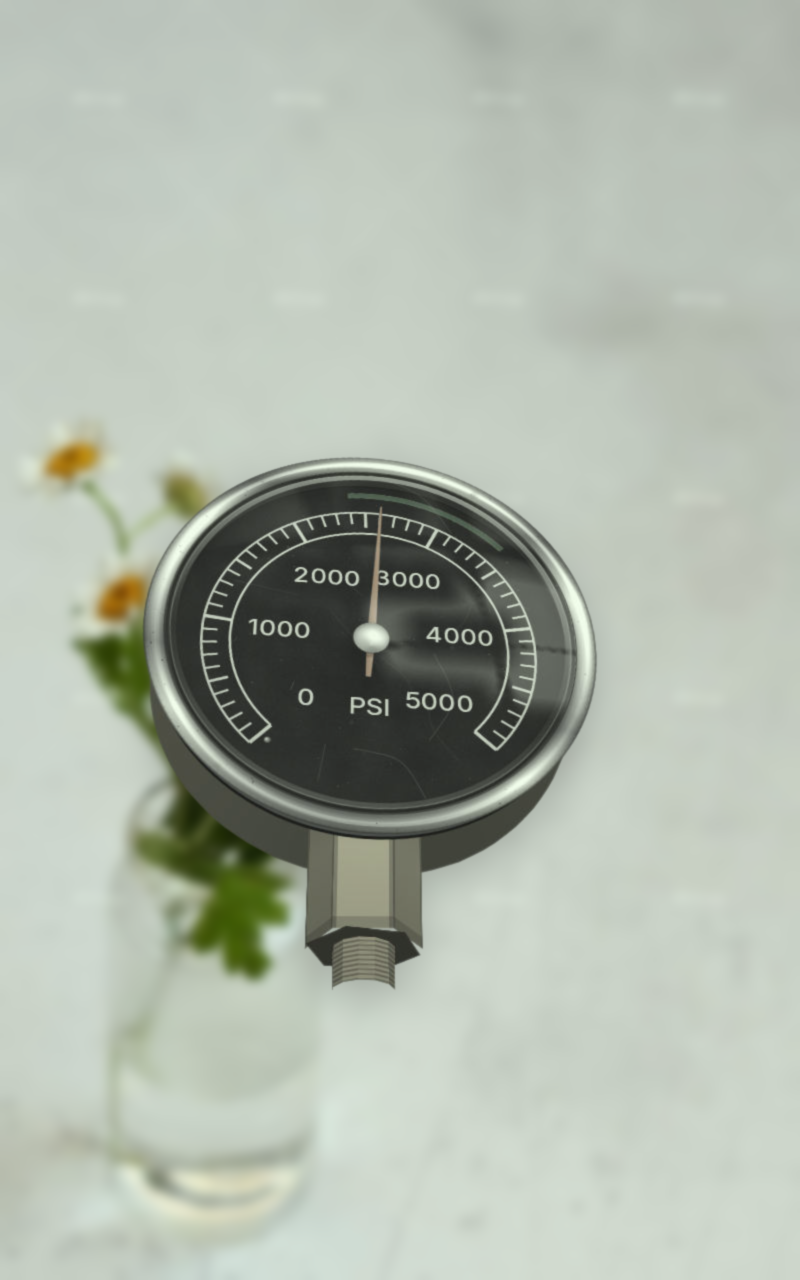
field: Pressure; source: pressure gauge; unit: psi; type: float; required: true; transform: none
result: 2600 psi
